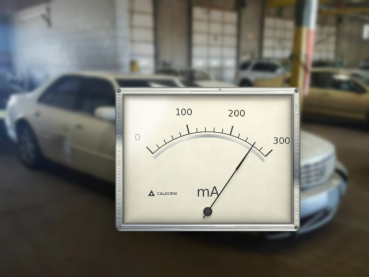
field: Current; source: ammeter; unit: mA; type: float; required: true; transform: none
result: 260 mA
